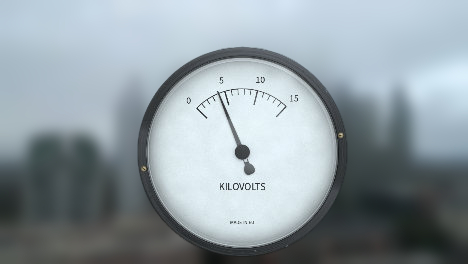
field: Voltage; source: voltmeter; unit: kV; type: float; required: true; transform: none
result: 4 kV
